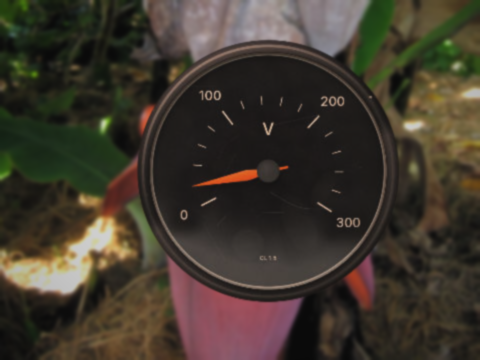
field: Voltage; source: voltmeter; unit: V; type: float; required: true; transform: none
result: 20 V
